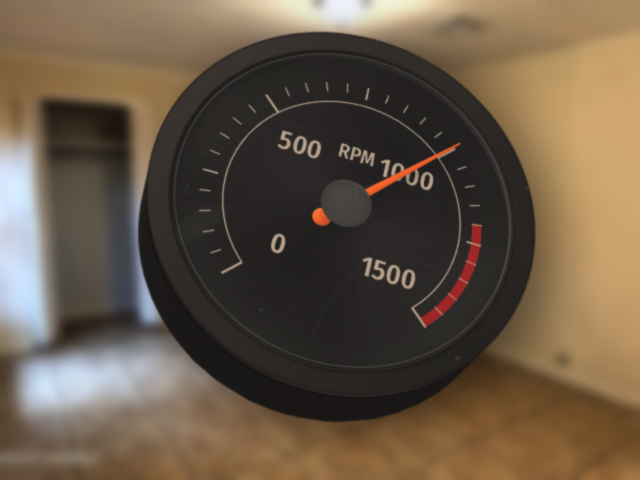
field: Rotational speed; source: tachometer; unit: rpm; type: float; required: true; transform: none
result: 1000 rpm
